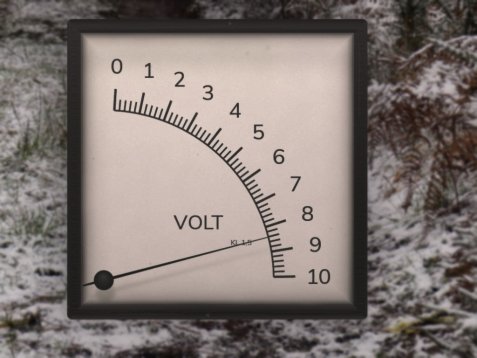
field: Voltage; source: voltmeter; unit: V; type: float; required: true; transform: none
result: 8.4 V
